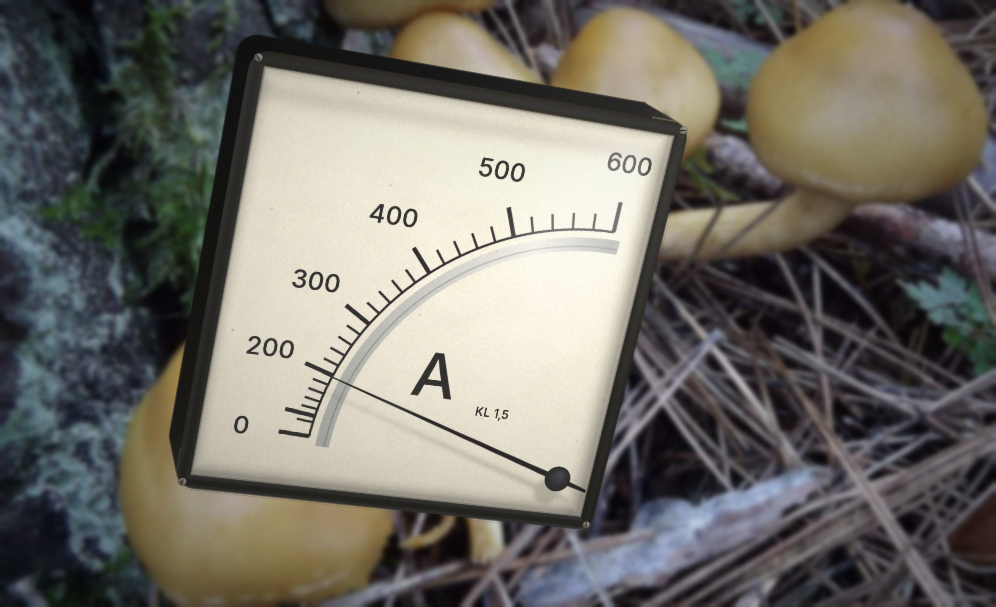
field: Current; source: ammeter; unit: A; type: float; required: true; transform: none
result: 200 A
